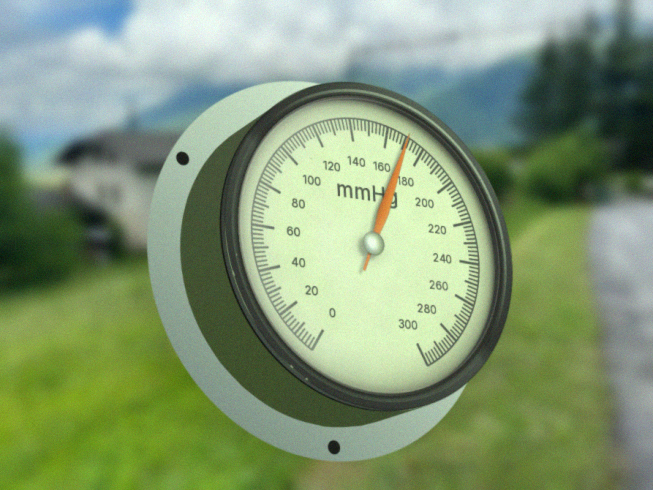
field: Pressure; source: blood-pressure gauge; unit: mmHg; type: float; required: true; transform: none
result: 170 mmHg
